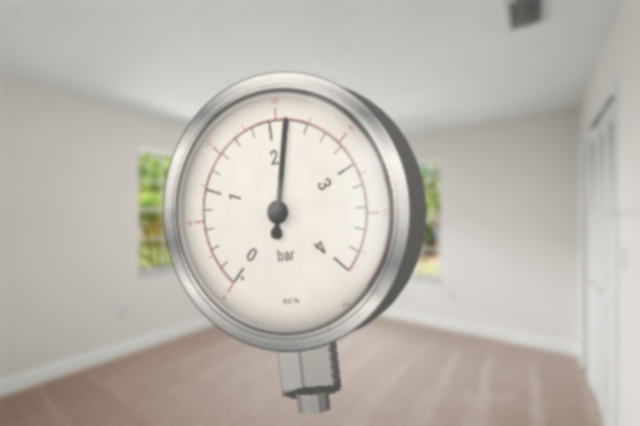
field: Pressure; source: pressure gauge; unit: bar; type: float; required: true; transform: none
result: 2.2 bar
